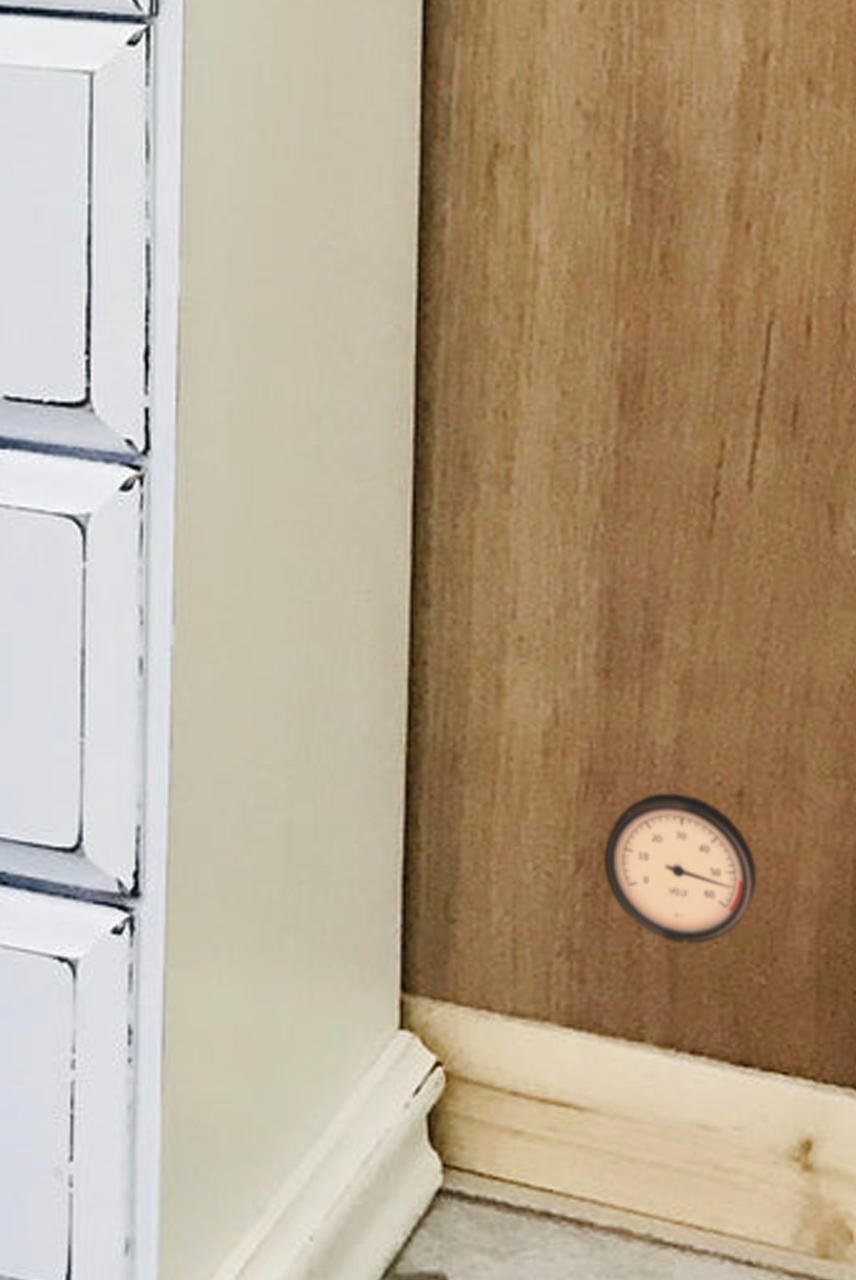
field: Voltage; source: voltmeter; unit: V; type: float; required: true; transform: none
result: 54 V
